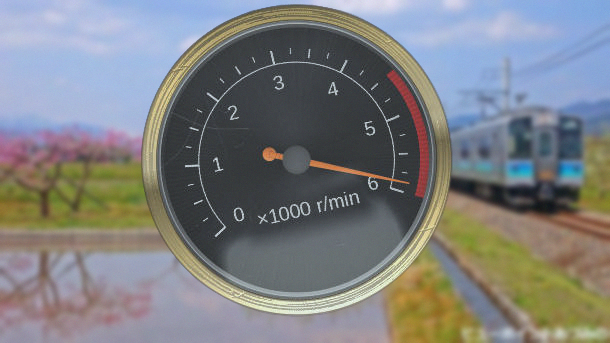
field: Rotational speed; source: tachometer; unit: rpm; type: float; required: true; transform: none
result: 5875 rpm
